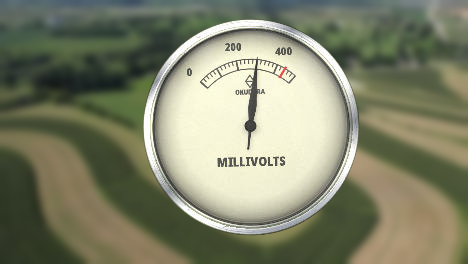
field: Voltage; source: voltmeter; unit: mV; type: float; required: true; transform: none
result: 300 mV
